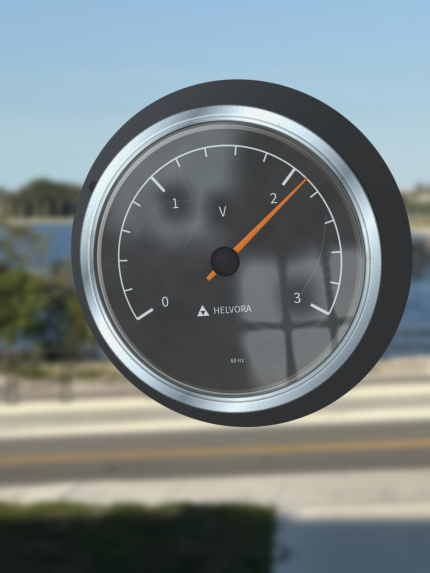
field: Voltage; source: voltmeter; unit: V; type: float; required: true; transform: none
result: 2.1 V
